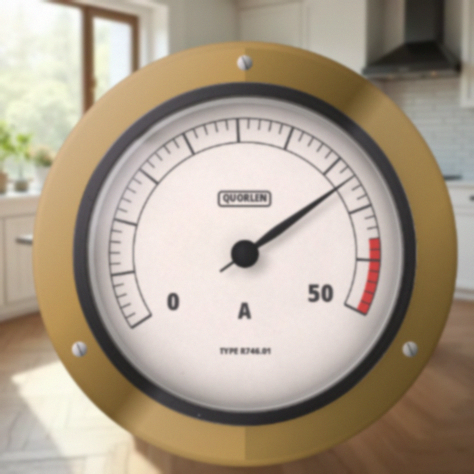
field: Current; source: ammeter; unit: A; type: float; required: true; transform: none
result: 37 A
